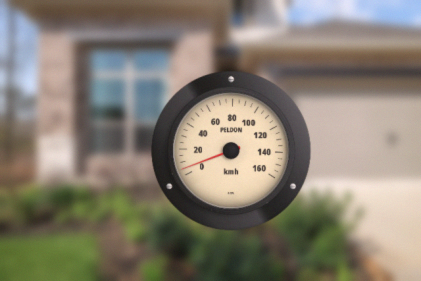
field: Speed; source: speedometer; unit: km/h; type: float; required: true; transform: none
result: 5 km/h
